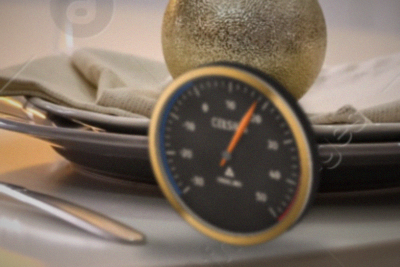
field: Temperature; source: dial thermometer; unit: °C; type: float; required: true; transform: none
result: 18 °C
